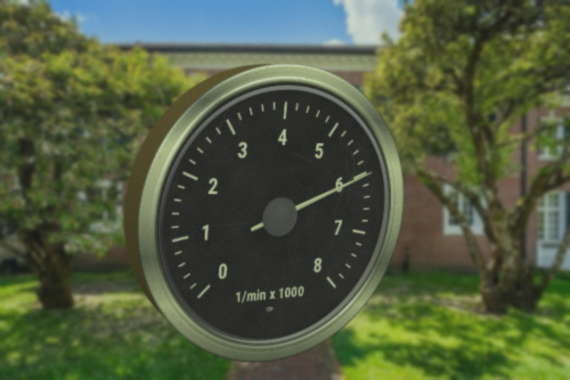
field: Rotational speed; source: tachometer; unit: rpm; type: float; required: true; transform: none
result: 6000 rpm
